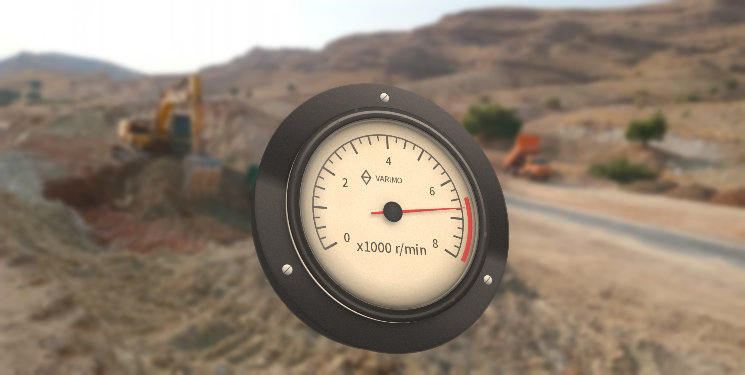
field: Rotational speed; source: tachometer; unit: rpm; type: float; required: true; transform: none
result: 6750 rpm
